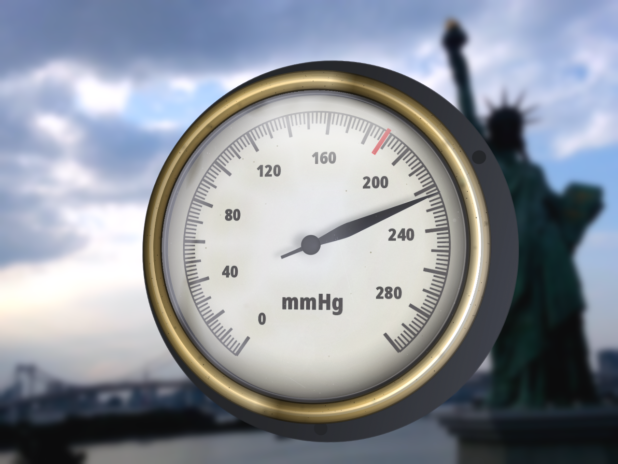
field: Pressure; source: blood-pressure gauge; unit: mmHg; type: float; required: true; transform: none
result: 224 mmHg
